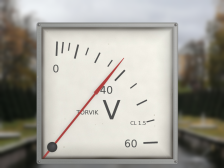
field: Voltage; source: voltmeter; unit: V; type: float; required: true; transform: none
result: 37.5 V
